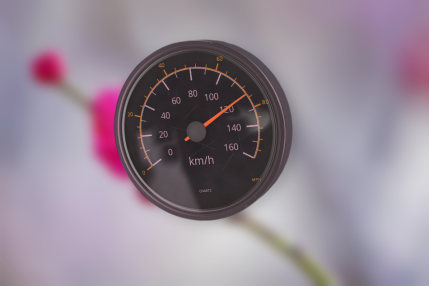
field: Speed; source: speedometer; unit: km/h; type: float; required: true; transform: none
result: 120 km/h
